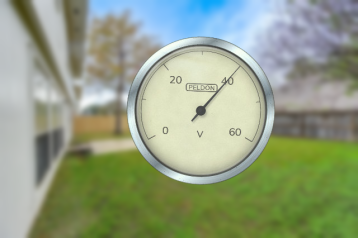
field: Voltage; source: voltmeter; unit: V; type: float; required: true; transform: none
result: 40 V
